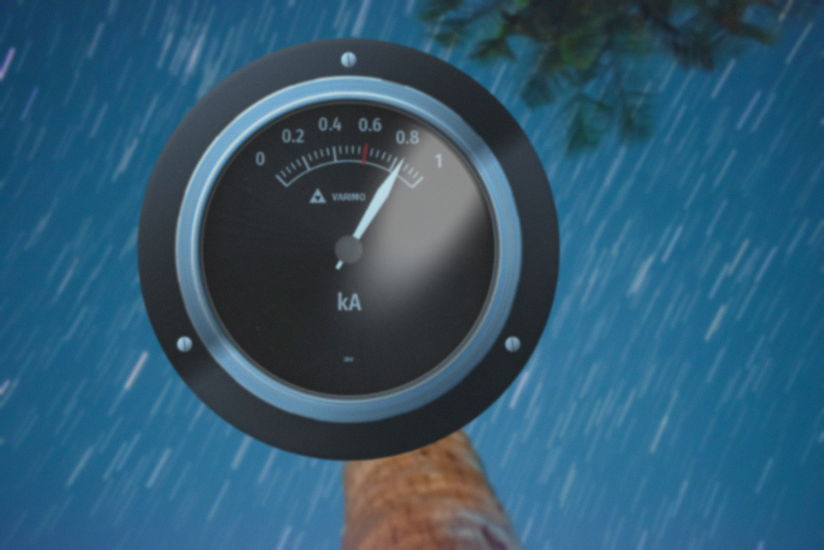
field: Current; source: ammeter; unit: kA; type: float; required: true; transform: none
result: 0.84 kA
